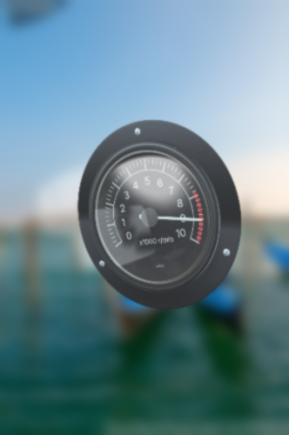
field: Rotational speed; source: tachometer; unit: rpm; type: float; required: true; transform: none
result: 9000 rpm
